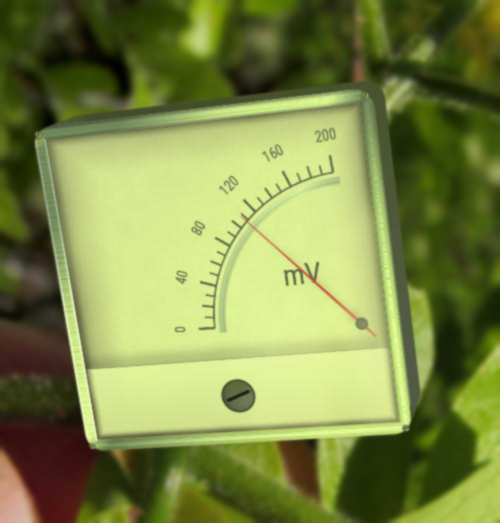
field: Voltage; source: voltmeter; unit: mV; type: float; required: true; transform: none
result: 110 mV
